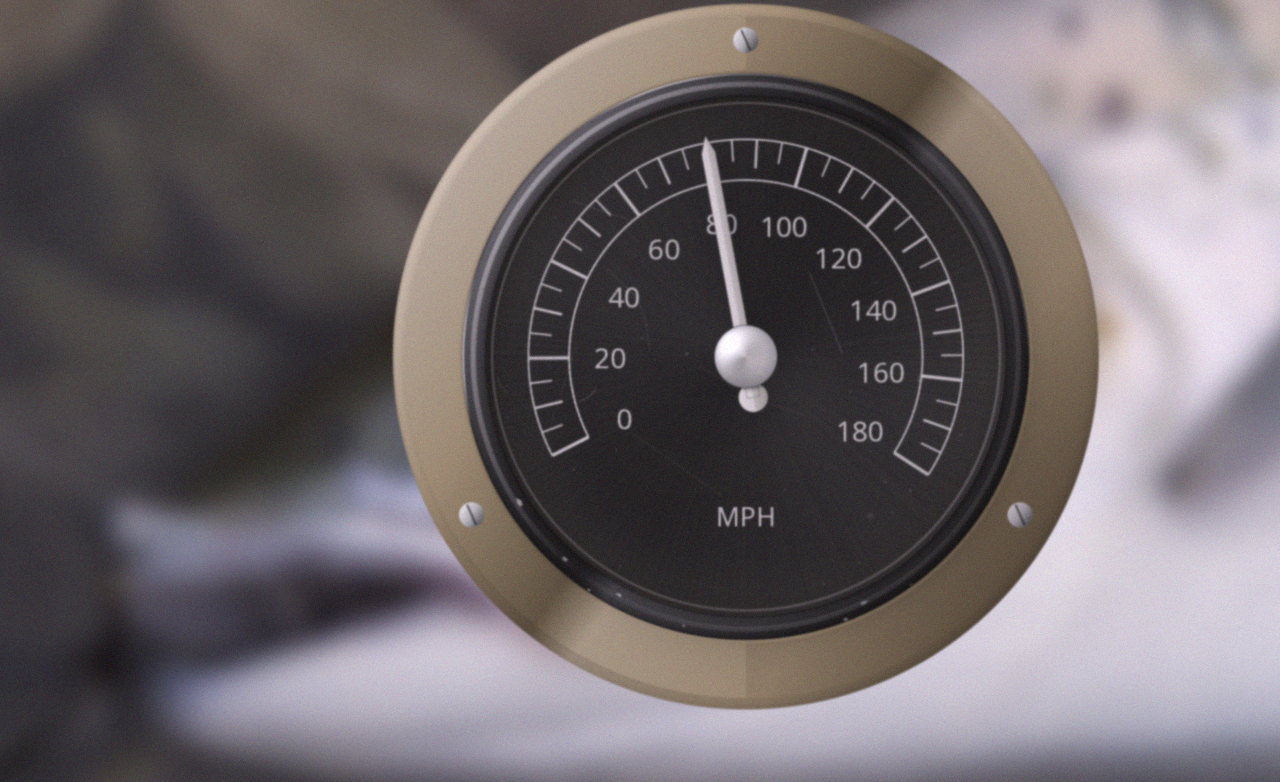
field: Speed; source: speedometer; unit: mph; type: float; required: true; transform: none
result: 80 mph
